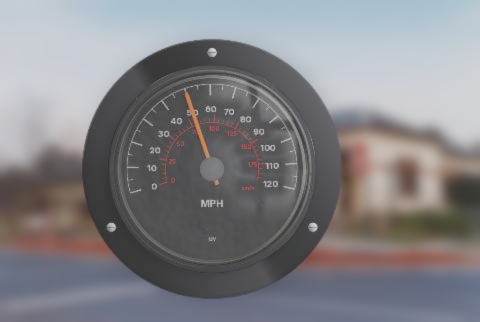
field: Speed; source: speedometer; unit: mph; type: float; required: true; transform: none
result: 50 mph
